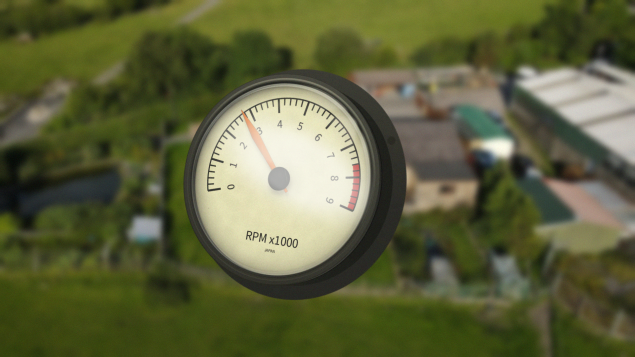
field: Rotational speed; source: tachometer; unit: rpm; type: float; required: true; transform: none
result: 2800 rpm
